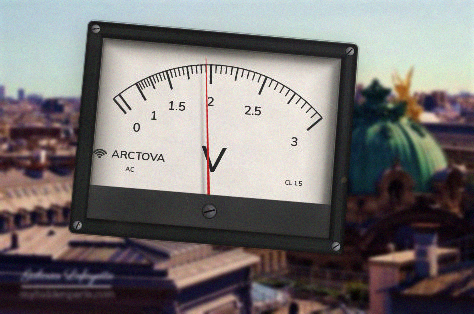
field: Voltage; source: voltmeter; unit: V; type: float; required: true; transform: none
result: 1.95 V
